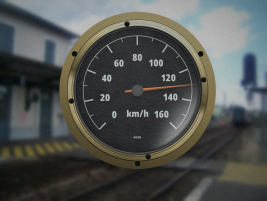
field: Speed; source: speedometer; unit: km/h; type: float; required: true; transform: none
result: 130 km/h
